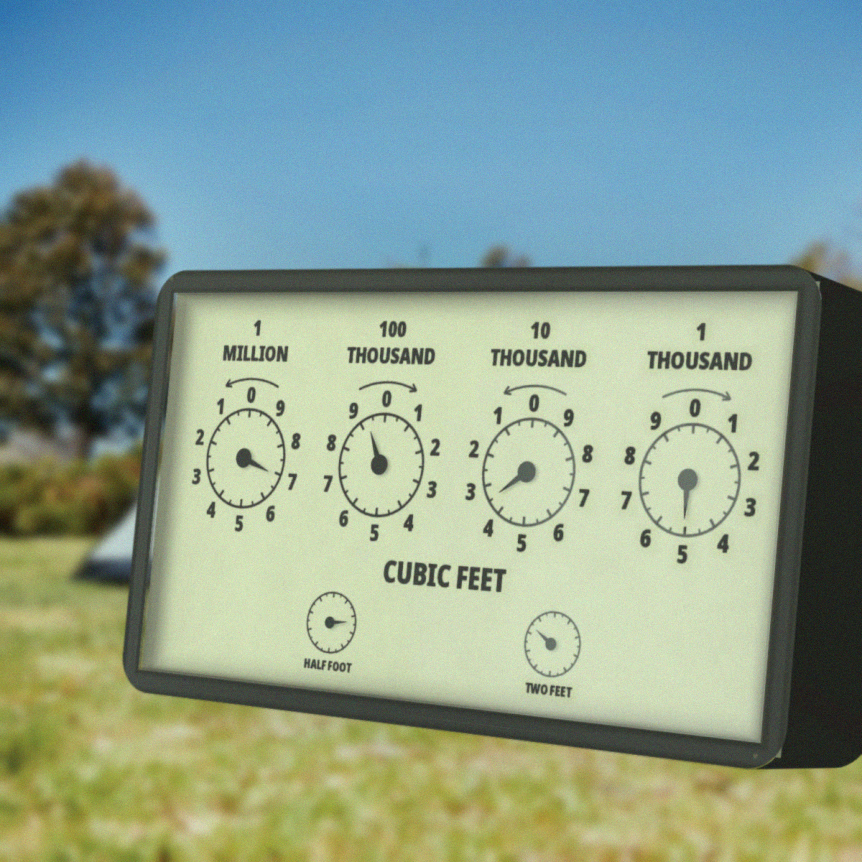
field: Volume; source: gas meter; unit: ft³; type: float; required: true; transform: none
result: 693500 ft³
